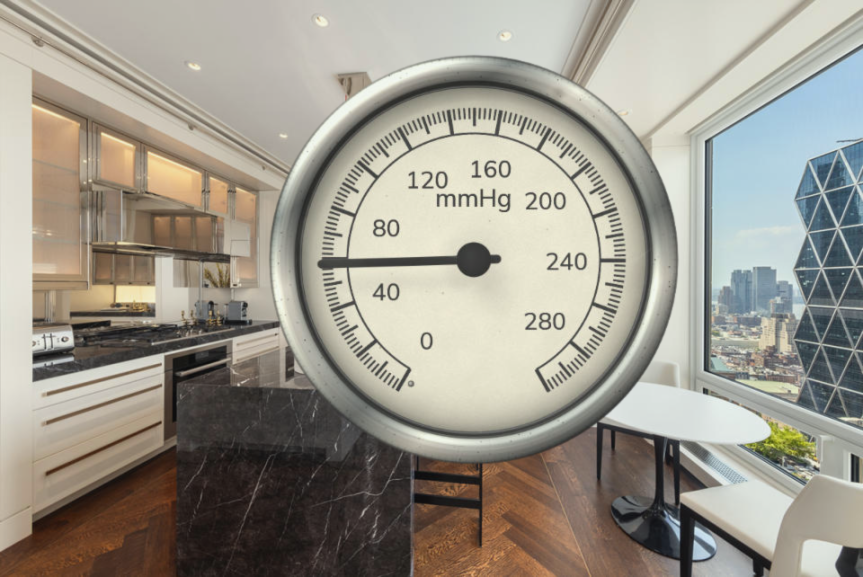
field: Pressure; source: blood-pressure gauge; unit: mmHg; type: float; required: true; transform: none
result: 58 mmHg
